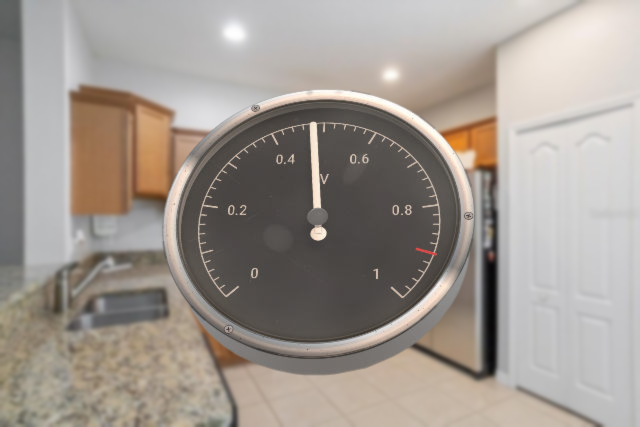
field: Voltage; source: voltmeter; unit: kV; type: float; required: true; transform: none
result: 0.48 kV
